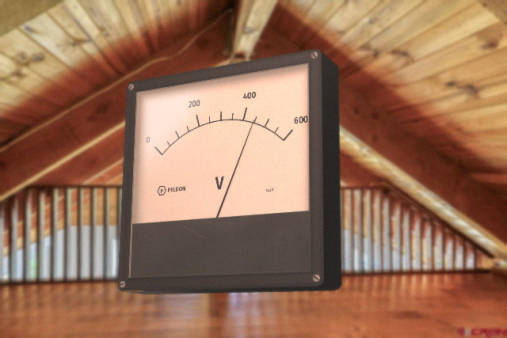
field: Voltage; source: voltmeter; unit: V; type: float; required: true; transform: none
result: 450 V
